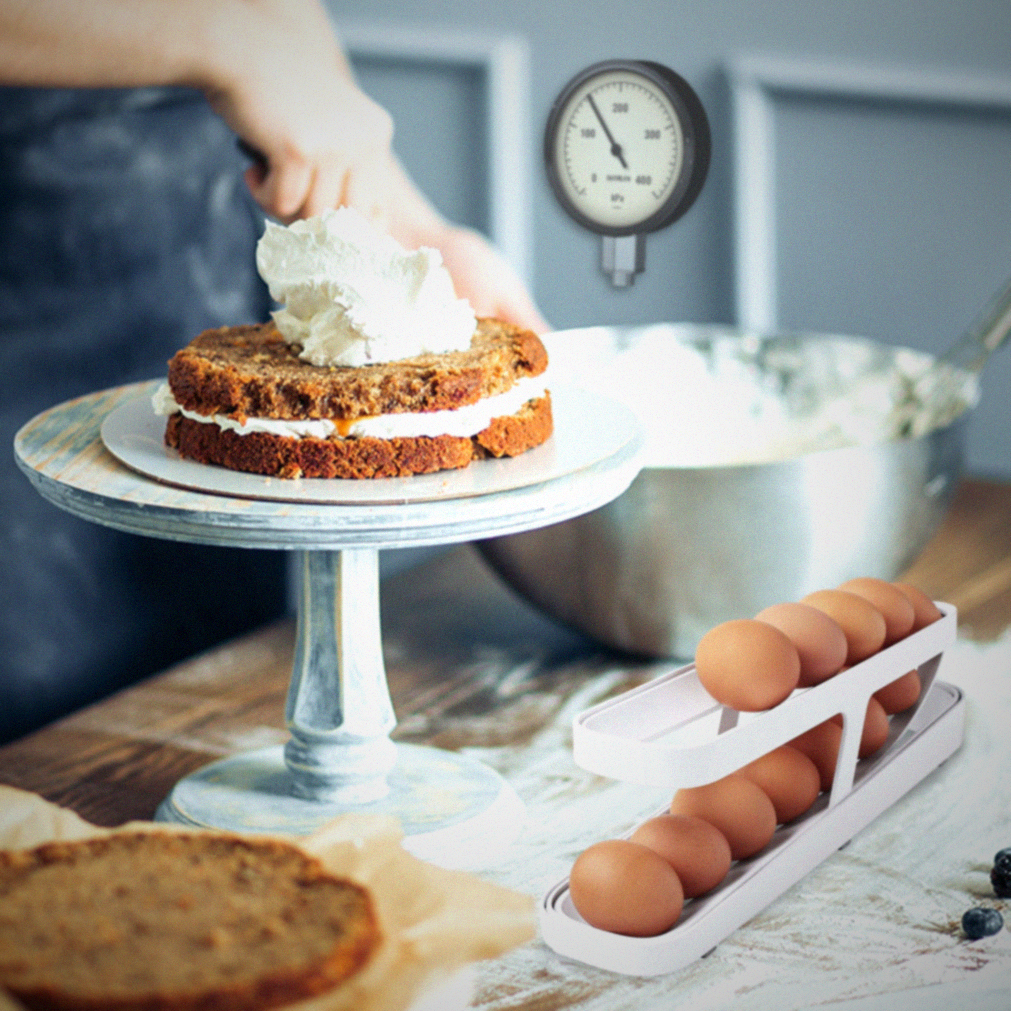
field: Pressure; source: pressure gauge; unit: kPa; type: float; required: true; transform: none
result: 150 kPa
